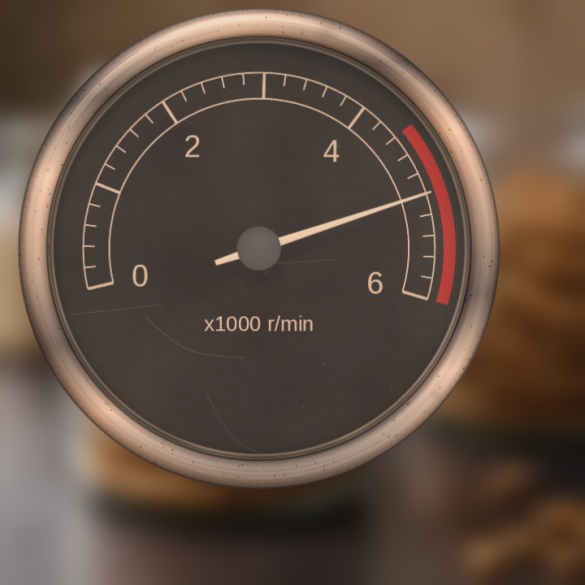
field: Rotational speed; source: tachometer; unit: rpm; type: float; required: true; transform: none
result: 5000 rpm
